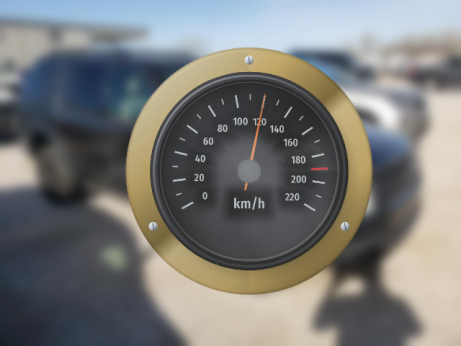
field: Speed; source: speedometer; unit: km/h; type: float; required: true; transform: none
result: 120 km/h
